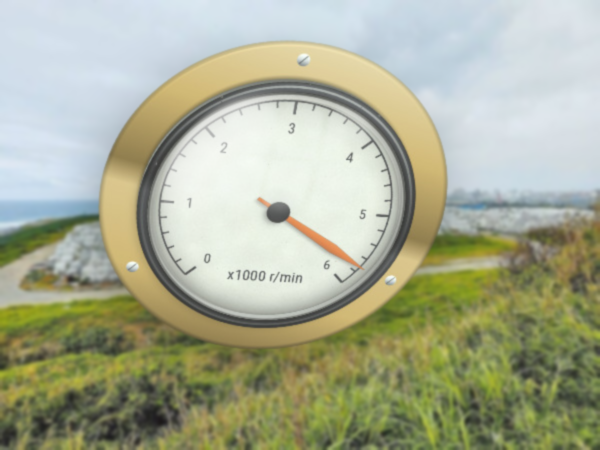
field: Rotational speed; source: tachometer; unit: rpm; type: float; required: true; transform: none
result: 5700 rpm
